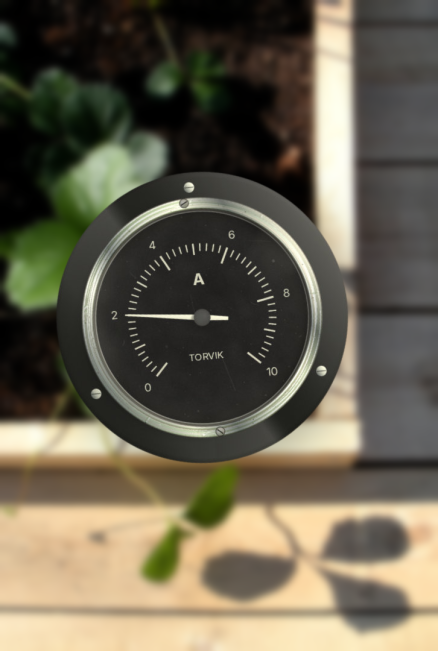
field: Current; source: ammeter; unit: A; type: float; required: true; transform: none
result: 2 A
